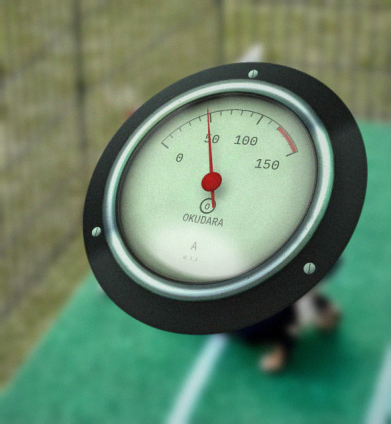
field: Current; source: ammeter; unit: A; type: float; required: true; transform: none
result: 50 A
